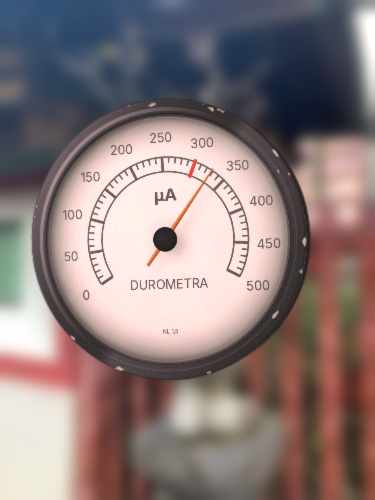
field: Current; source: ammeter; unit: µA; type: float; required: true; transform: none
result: 330 µA
